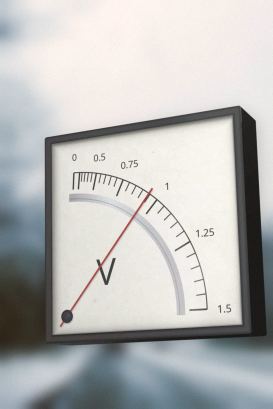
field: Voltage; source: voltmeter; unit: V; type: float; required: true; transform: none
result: 0.95 V
